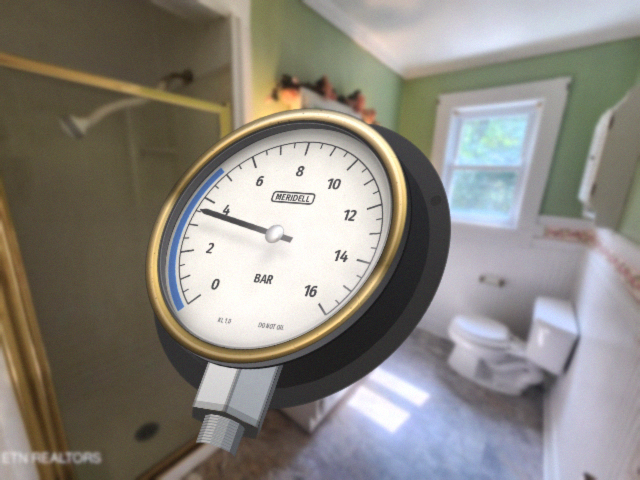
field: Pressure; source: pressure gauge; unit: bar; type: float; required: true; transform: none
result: 3.5 bar
